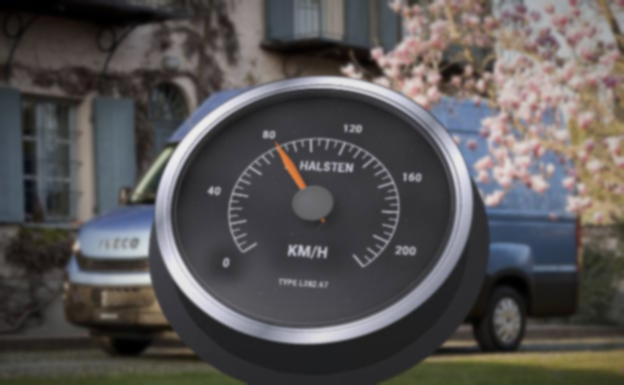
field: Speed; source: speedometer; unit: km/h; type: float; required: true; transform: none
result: 80 km/h
